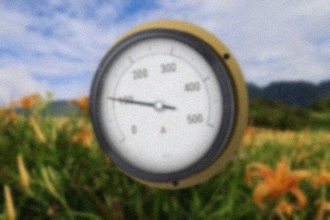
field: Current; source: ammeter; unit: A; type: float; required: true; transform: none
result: 100 A
